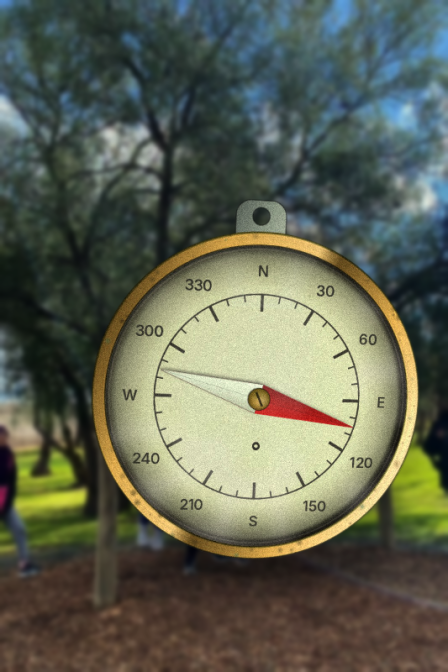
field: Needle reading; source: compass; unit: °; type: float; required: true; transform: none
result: 105 °
